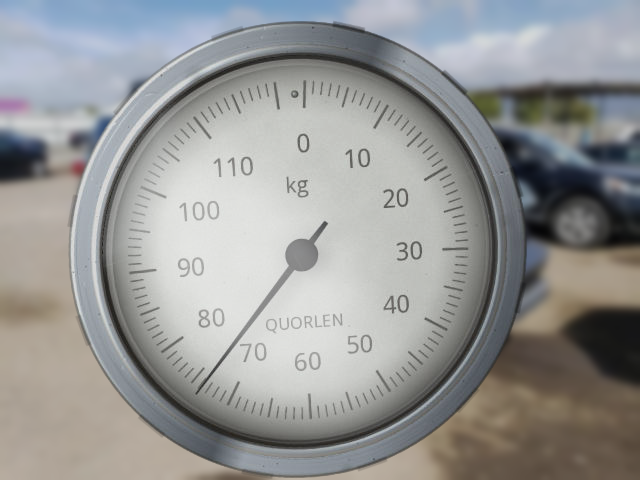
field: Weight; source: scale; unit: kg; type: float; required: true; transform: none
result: 74 kg
